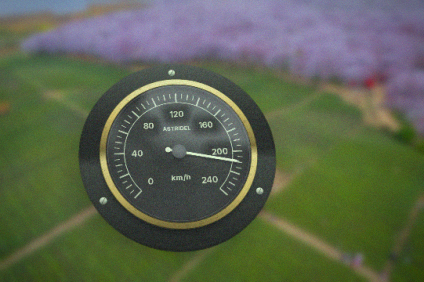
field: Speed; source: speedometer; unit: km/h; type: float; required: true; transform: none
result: 210 km/h
